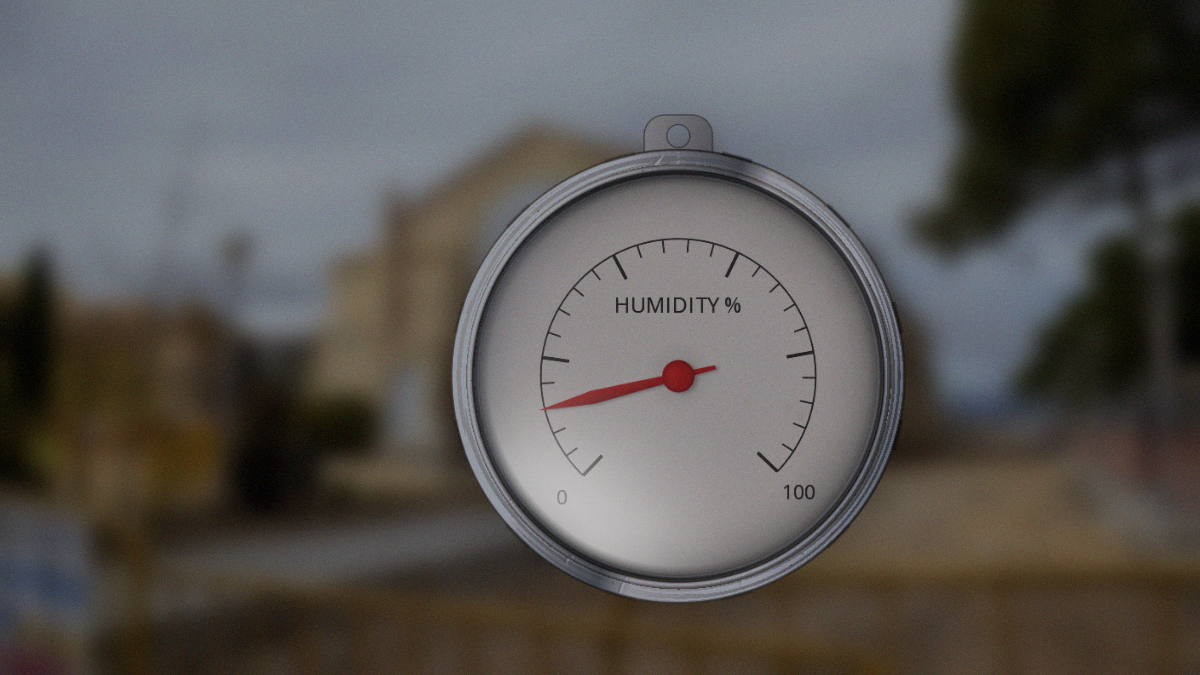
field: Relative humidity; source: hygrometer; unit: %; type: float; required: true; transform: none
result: 12 %
